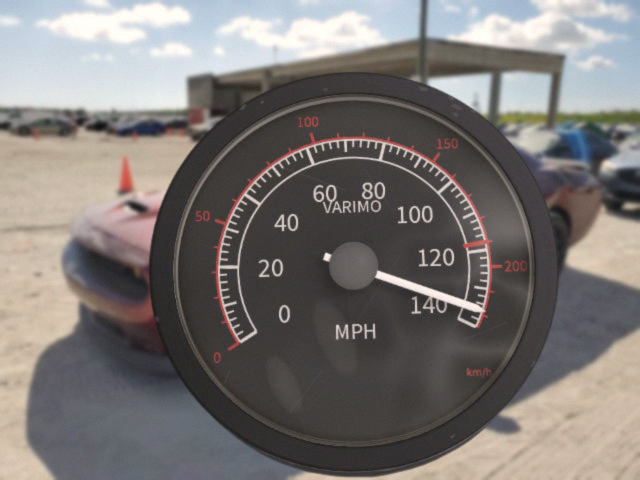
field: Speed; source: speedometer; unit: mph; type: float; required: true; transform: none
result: 136 mph
